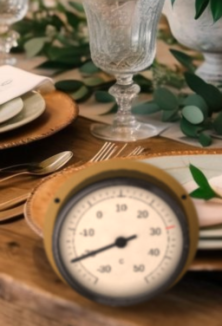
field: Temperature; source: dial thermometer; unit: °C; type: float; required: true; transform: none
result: -20 °C
